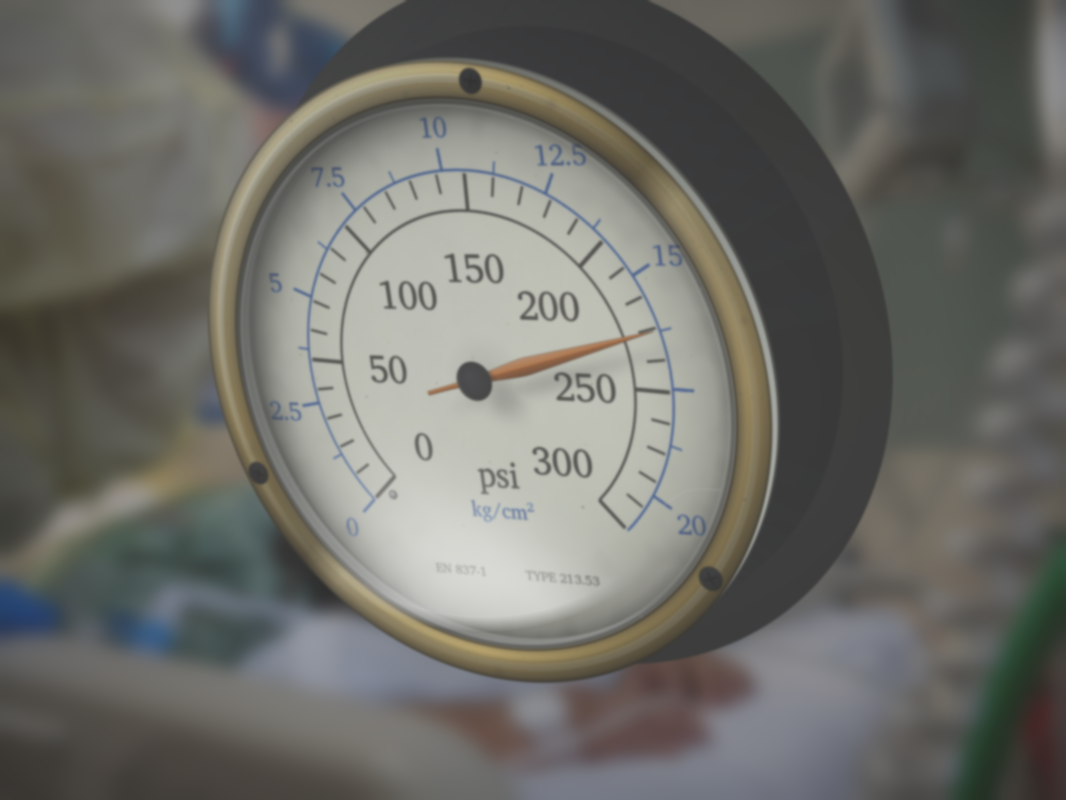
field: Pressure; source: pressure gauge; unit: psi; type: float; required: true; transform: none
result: 230 psi
